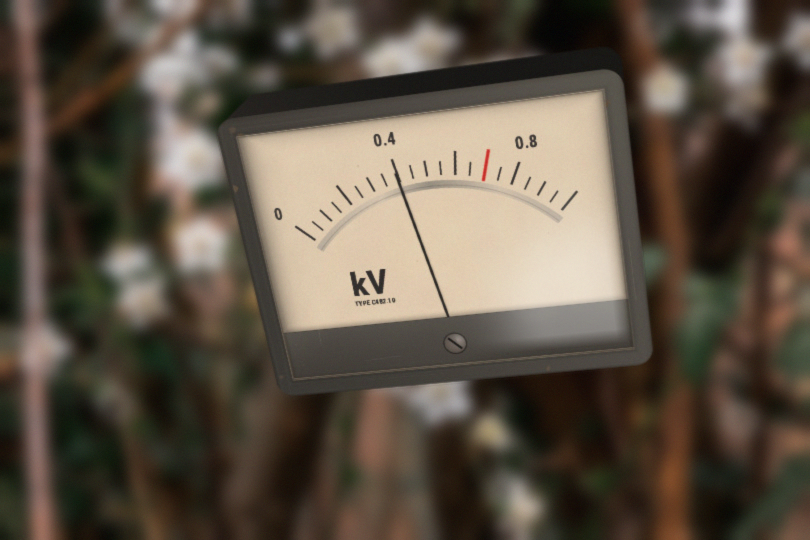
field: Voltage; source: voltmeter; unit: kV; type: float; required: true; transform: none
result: 0.4 kV
